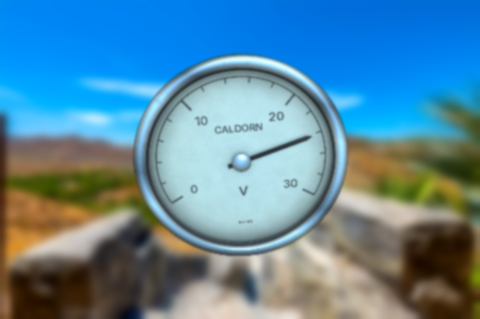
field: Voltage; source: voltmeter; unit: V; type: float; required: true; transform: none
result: 24 V
